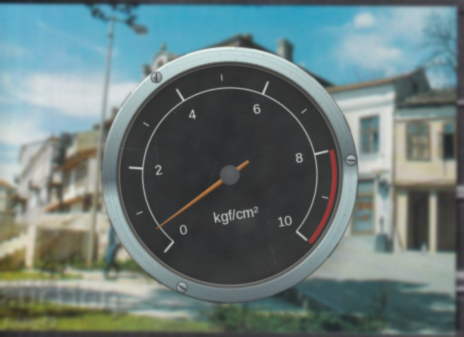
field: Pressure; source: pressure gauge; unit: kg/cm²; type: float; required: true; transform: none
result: 0.5 kg/cm²
